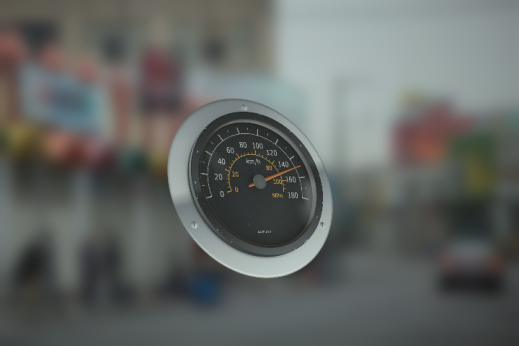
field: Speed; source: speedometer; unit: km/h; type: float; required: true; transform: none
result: 150 km/h
